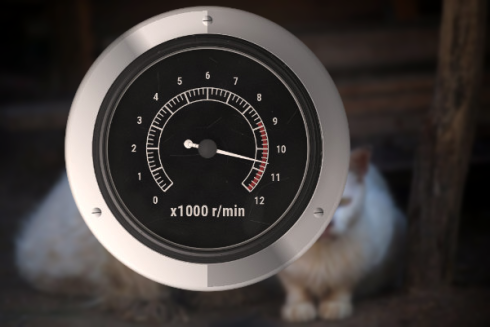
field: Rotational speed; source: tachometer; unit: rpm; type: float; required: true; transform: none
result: 10600 rpm
